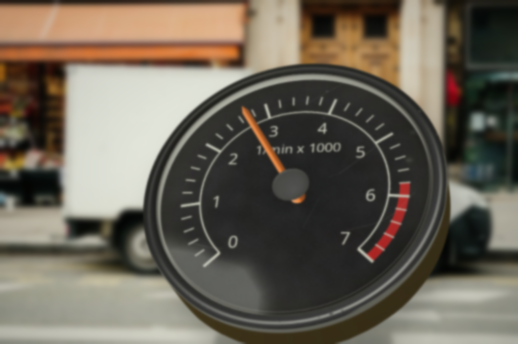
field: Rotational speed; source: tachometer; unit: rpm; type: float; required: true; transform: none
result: 2700 rpm
